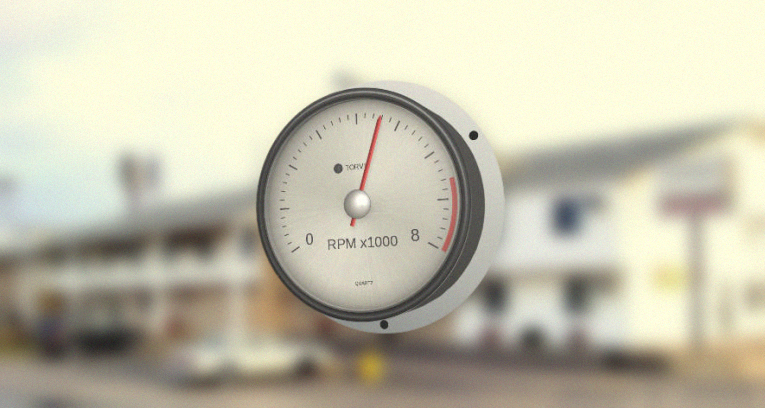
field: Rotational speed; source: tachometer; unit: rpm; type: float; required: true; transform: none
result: 4600 rpm
